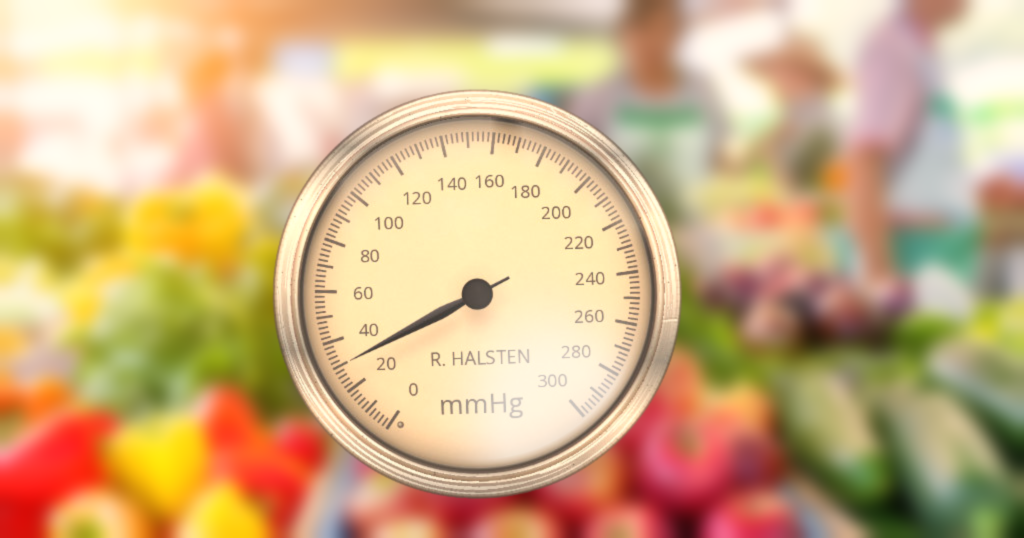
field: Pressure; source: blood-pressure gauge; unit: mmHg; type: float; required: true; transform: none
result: 30 mmHg
